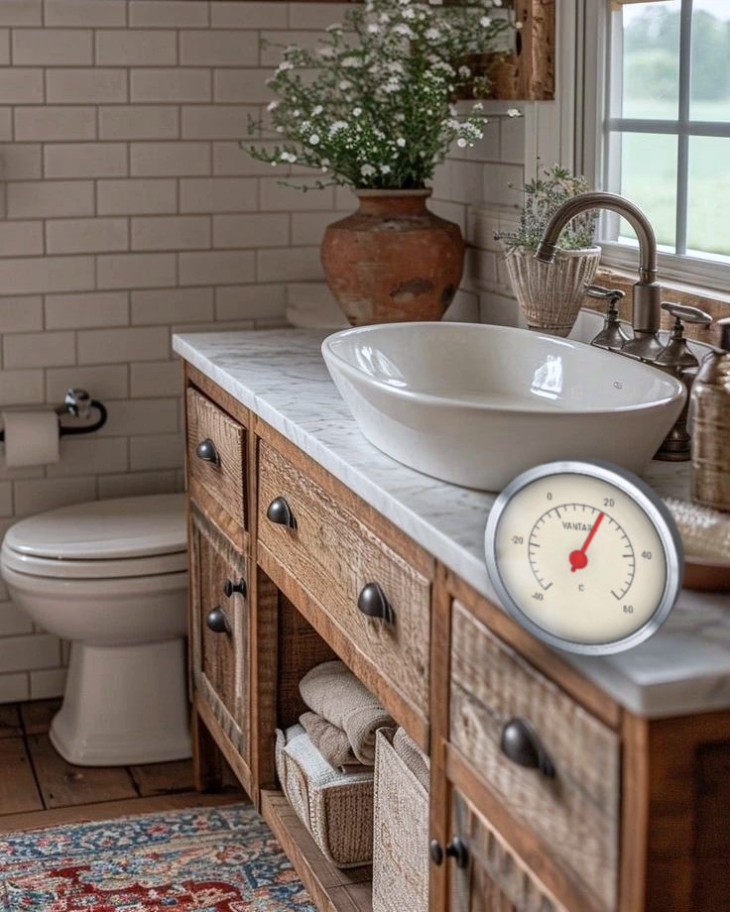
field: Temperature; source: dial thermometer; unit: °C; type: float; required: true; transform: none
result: 20 °C
